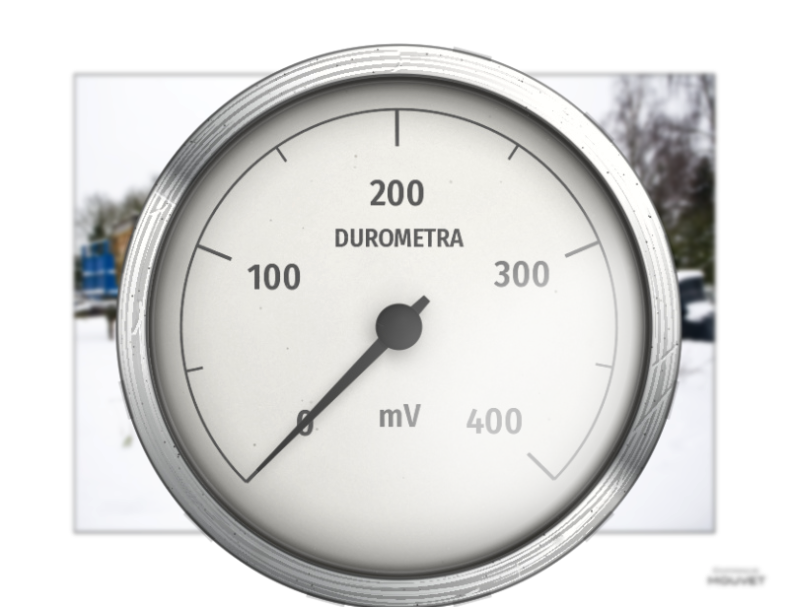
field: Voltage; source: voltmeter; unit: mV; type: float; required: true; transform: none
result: 0 mV
